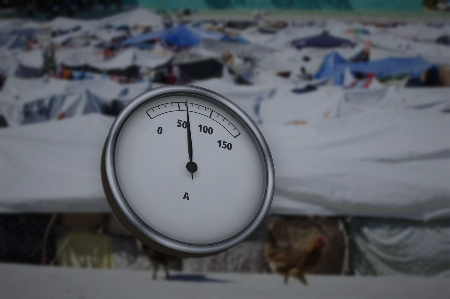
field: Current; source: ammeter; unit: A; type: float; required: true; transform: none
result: 60 A
